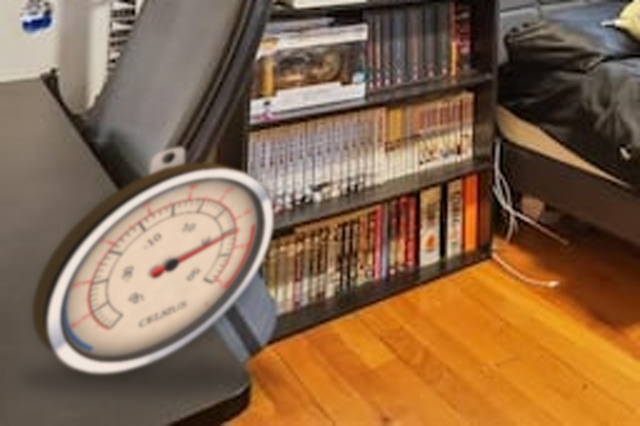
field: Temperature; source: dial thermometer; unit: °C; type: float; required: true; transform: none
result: 30 °C
